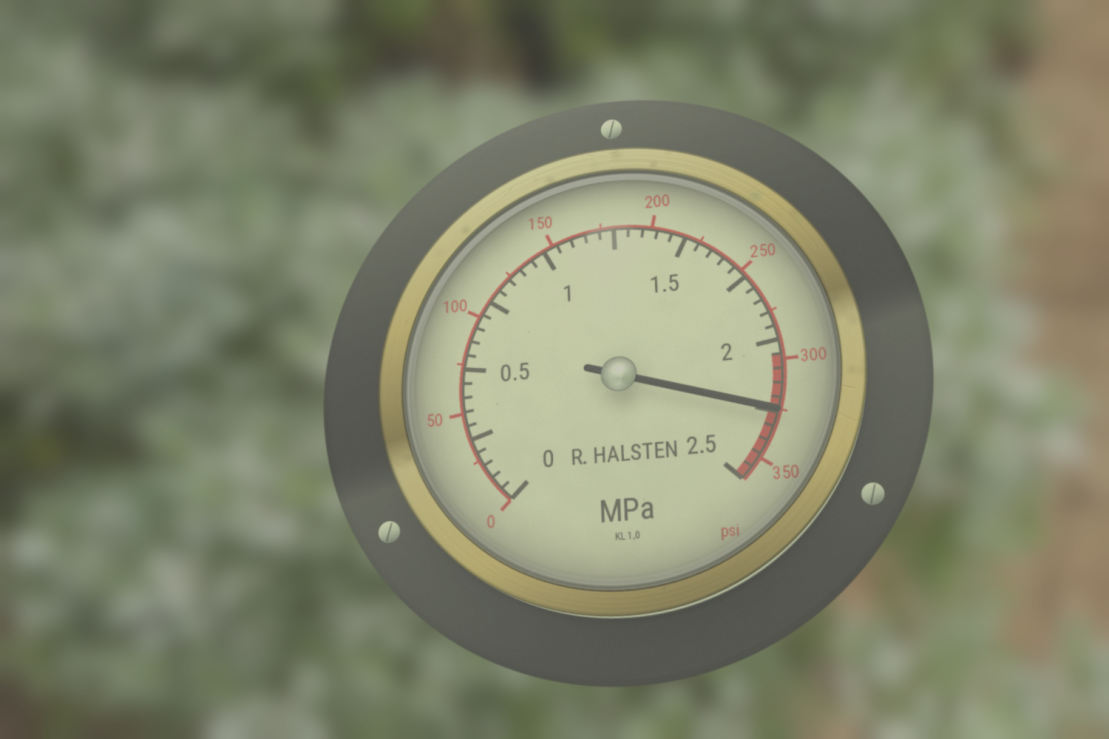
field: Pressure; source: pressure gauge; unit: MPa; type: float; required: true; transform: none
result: 2.25 MPa
